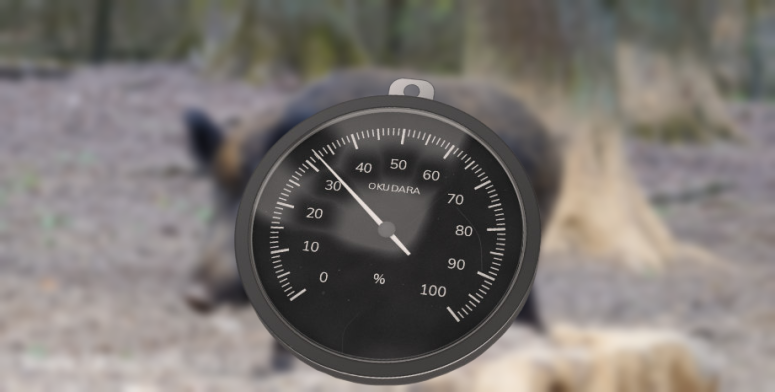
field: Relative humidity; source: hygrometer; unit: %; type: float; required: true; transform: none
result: 32 %
